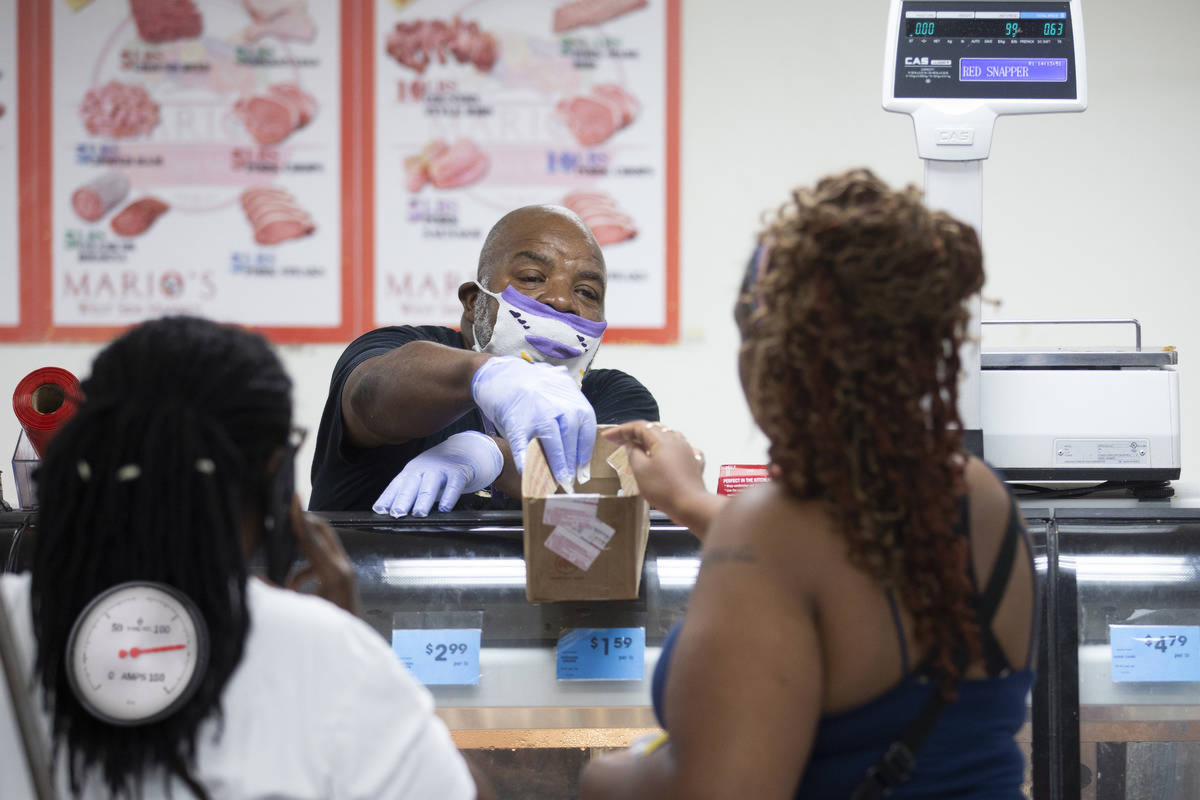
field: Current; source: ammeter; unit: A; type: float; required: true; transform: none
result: 120 A
